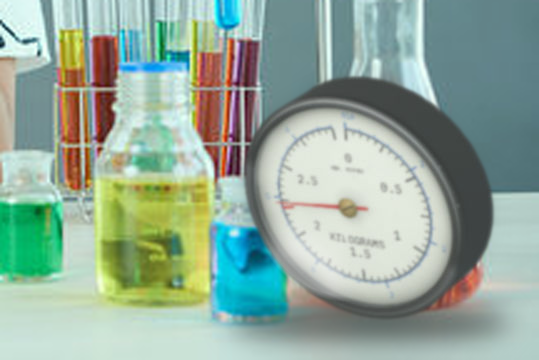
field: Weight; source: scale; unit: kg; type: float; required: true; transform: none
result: 2.25 kg
